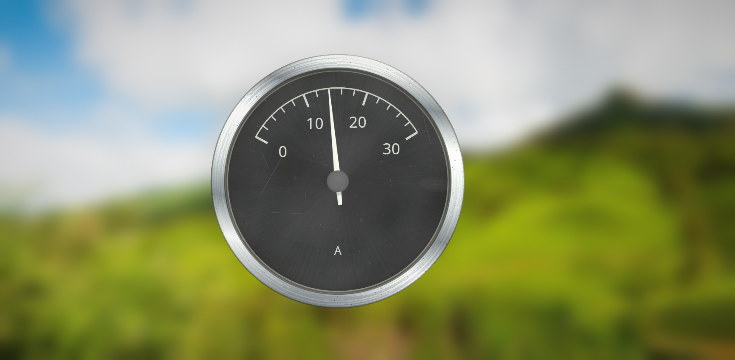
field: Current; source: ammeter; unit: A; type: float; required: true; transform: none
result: 14 A
